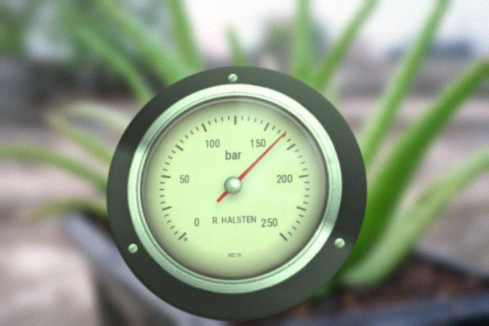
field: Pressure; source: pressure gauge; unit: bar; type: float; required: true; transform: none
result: 165 bar
